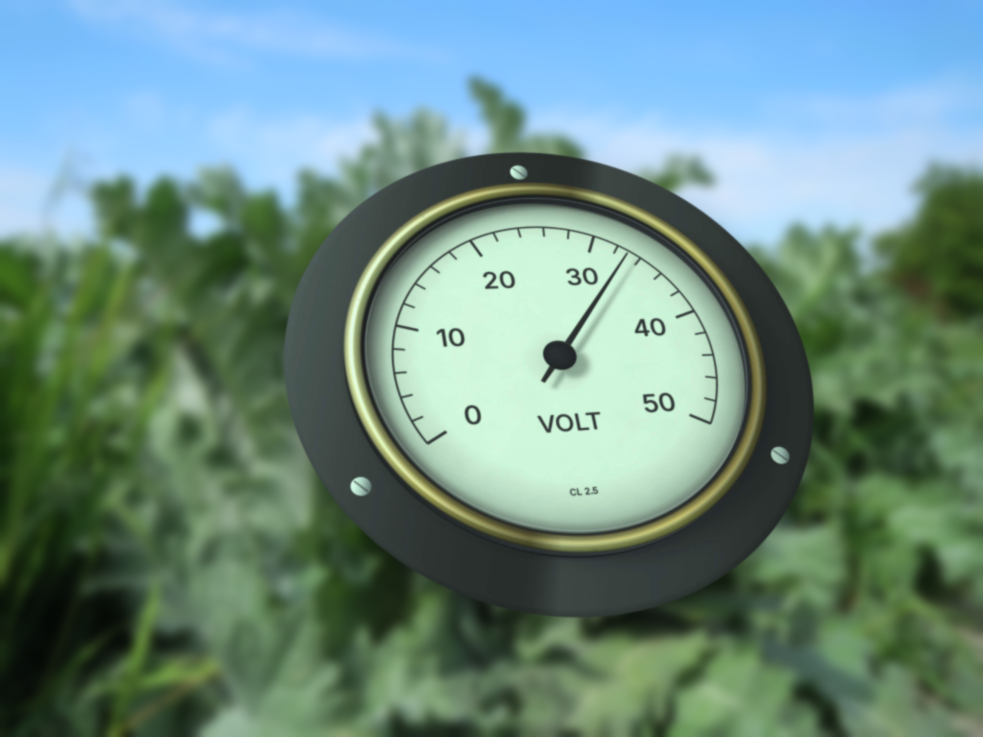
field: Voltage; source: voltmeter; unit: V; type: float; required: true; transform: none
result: 33 V
